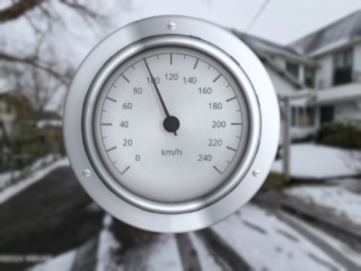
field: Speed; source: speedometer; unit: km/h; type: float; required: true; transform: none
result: 100 km/h
